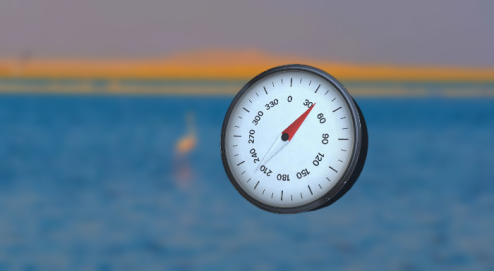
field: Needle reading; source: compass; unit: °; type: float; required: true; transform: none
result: 40 °
